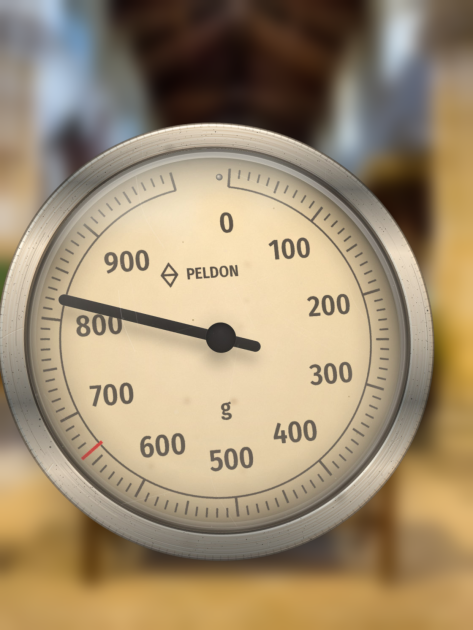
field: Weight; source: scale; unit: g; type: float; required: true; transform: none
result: 820 g
